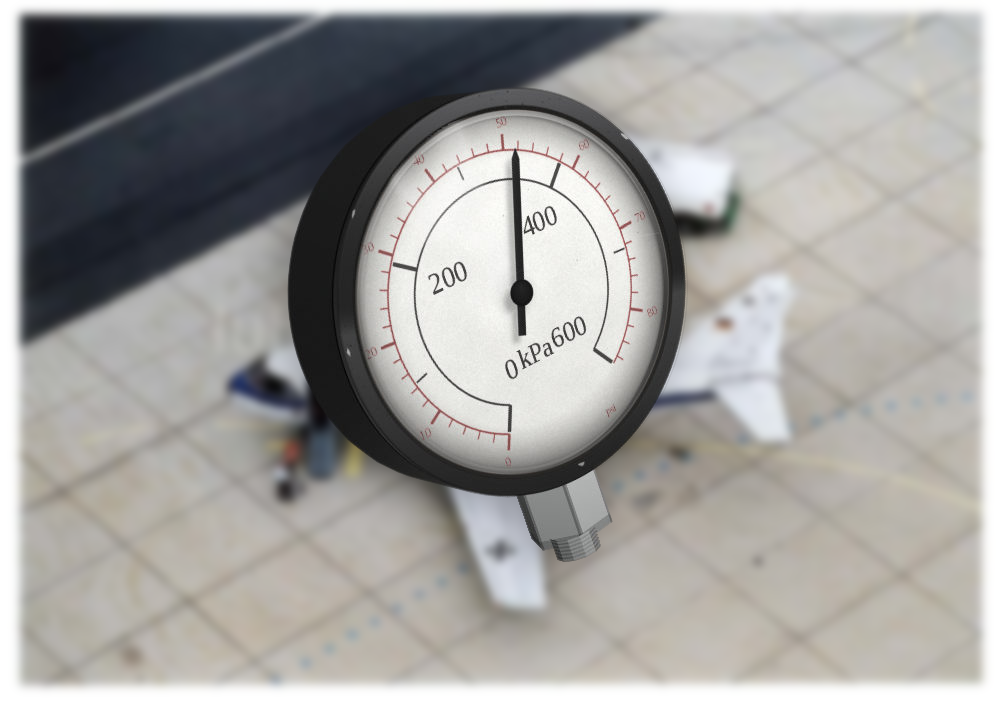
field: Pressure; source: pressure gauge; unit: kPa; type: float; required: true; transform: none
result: 350 kPa
